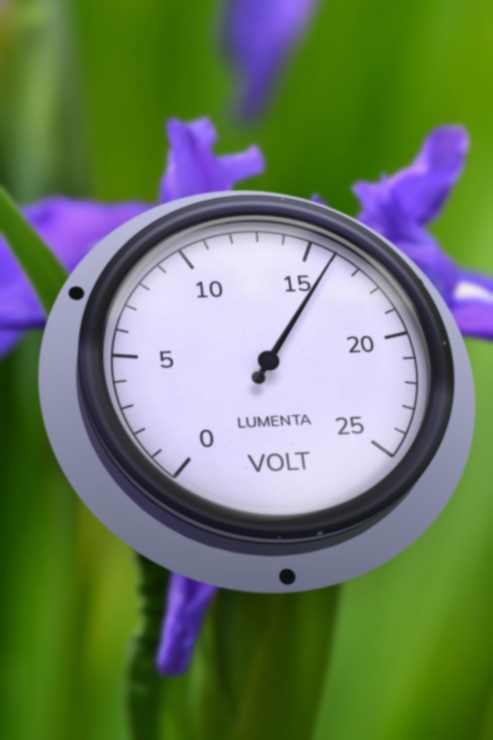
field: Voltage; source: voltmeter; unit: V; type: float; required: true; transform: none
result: 16 V
